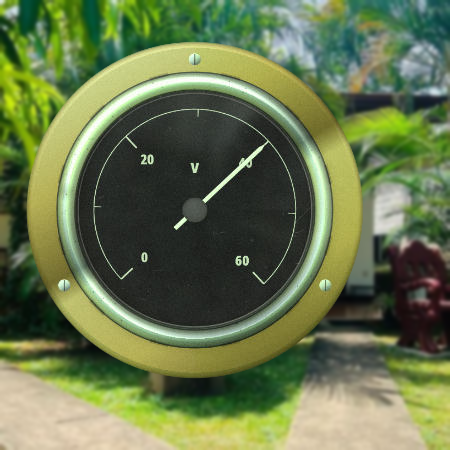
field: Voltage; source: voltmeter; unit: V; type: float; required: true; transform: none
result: 40 V
